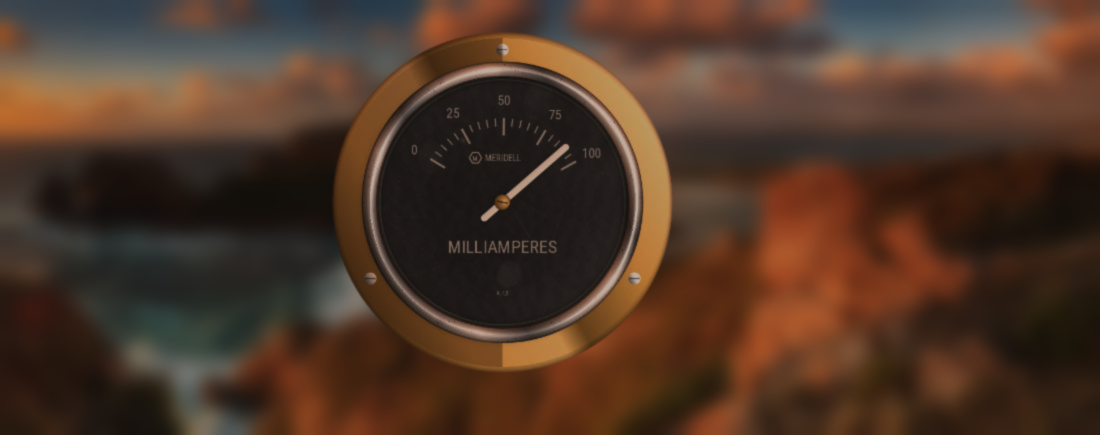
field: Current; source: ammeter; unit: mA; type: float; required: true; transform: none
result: 90 mA
